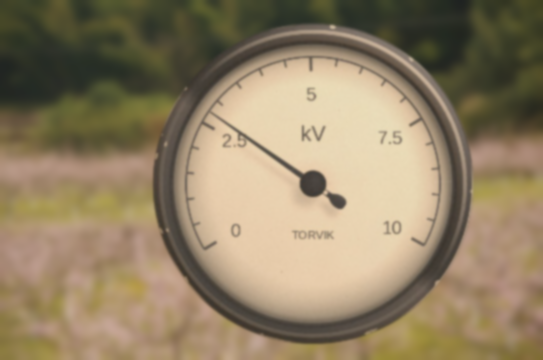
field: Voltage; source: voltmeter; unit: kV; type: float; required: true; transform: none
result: 2.75 kV
